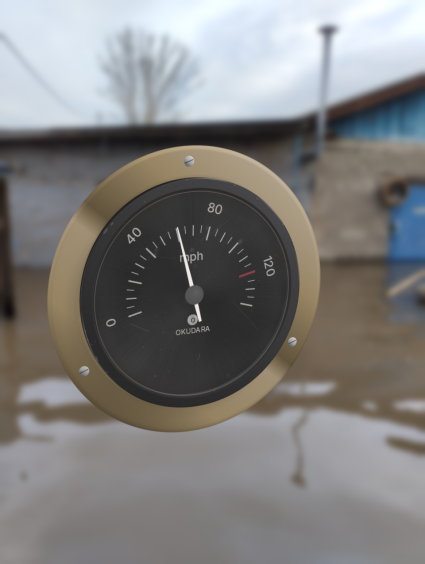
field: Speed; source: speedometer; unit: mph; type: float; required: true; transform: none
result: 60 mph
